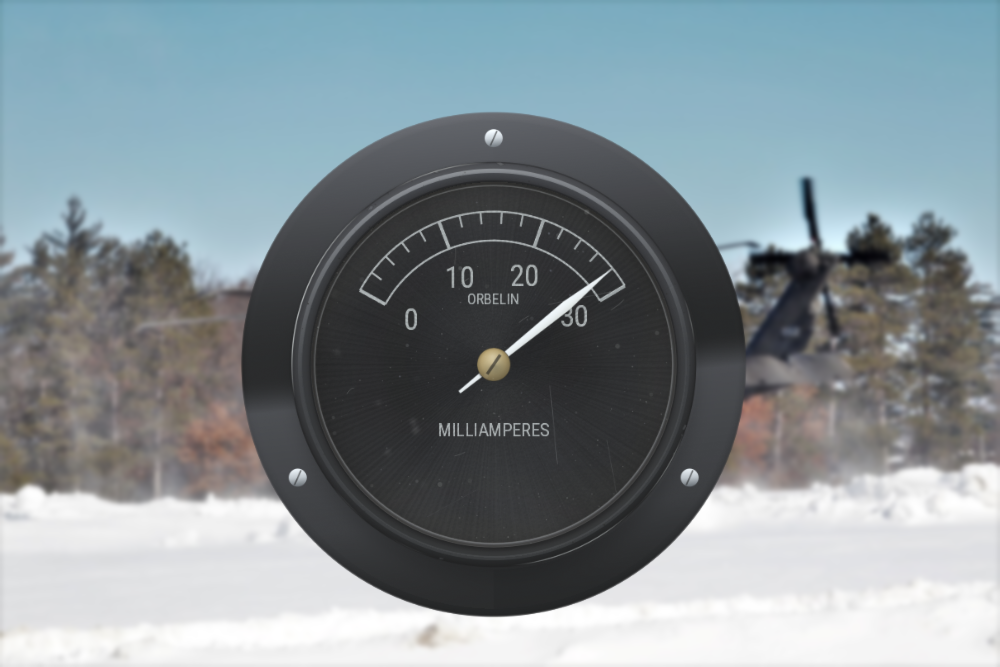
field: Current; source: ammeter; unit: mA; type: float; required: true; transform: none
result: 28 mA
